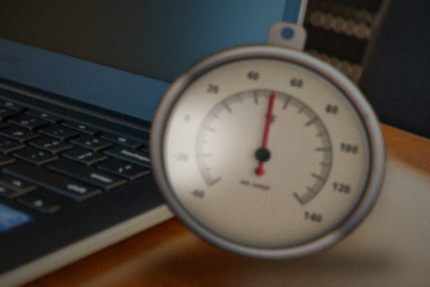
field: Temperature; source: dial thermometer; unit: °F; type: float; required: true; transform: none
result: 50 °F
